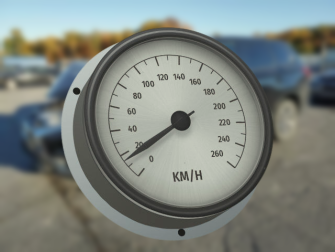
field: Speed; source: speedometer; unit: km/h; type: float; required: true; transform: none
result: 15 km/h
